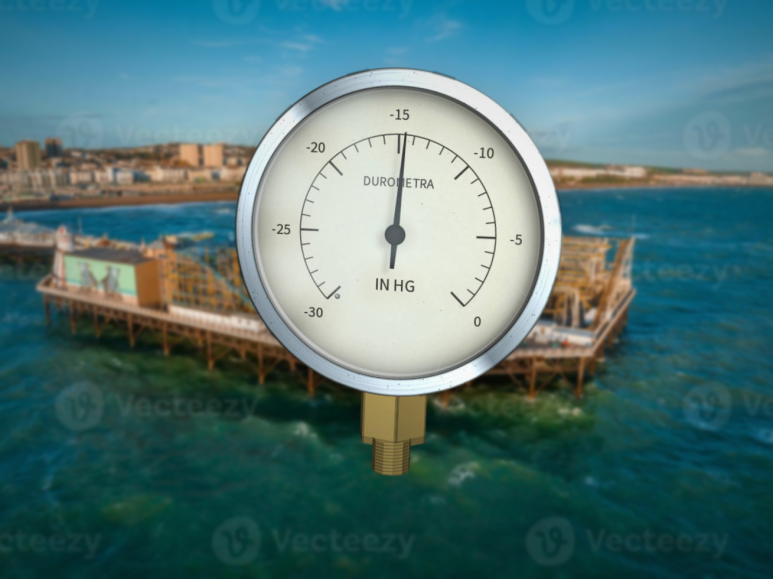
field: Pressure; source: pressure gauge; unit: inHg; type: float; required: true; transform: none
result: -14.5 inHg
